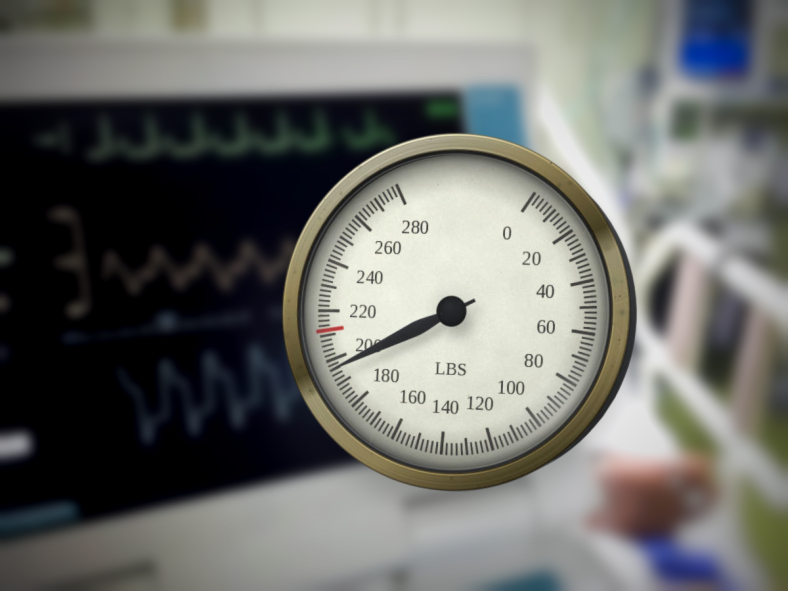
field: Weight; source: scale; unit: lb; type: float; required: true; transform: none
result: 196 lb
